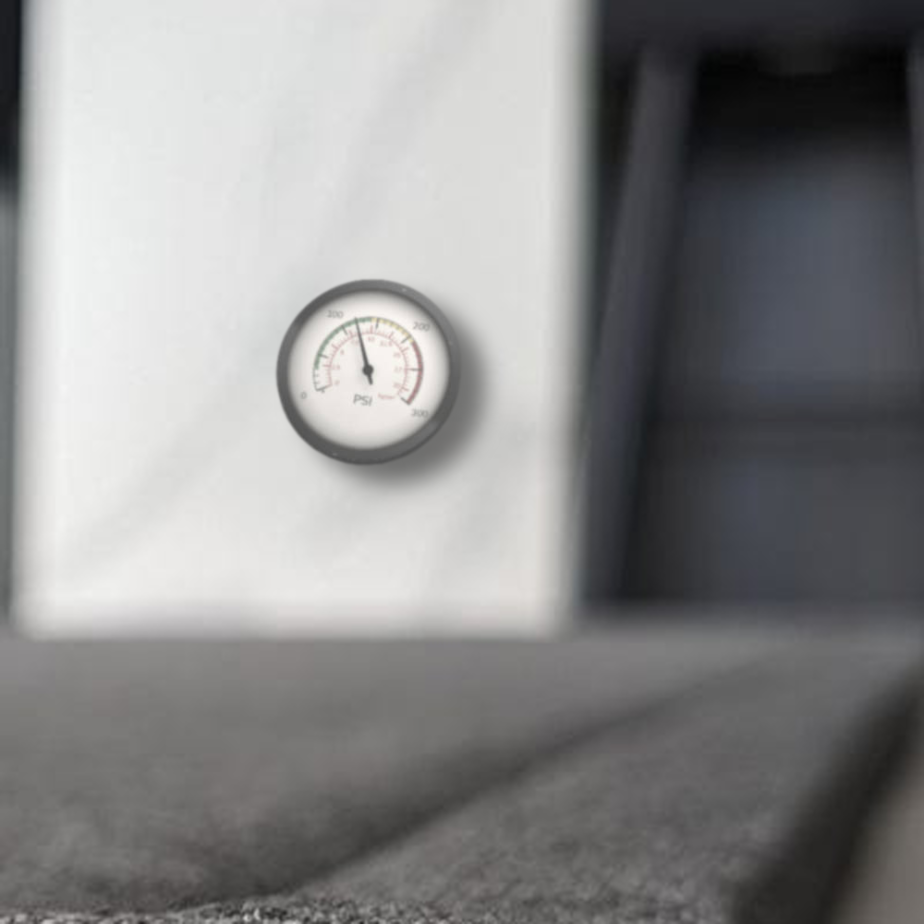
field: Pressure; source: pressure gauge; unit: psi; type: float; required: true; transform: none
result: 120 psi
